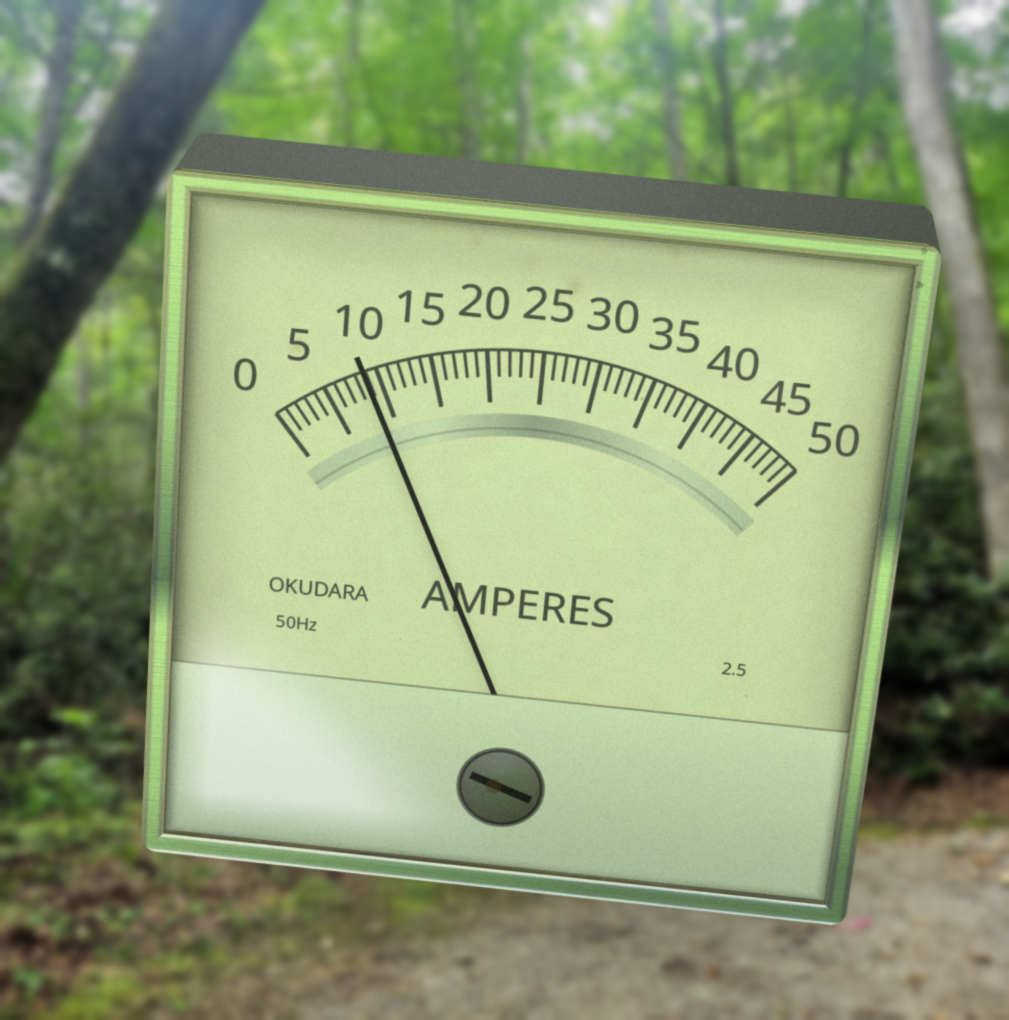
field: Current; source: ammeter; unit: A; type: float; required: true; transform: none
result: 9 A
